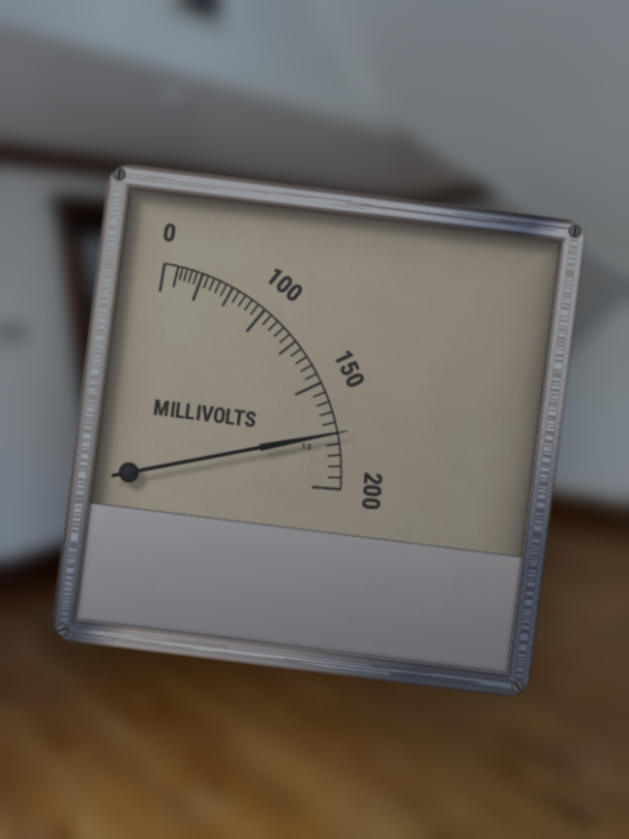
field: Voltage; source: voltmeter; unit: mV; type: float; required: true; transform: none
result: 175 mV
